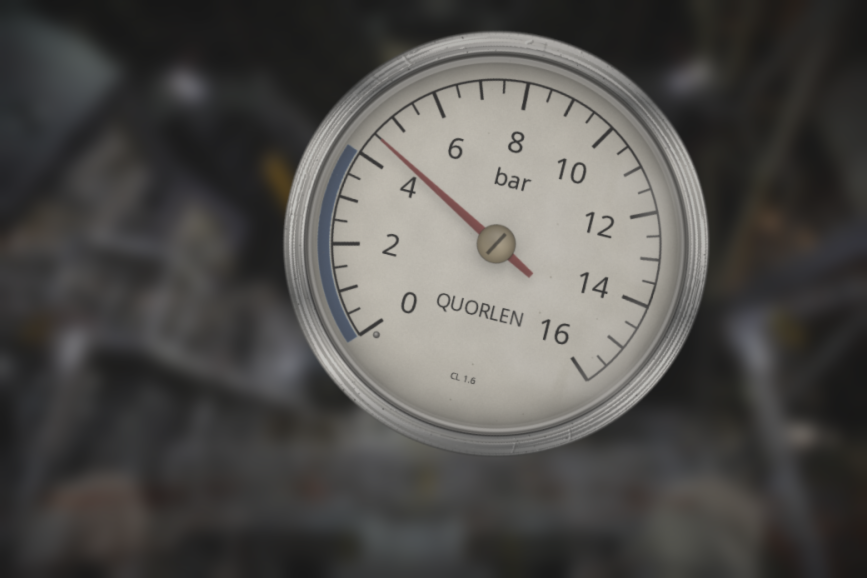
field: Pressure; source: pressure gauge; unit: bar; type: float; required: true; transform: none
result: 4.5 bar
